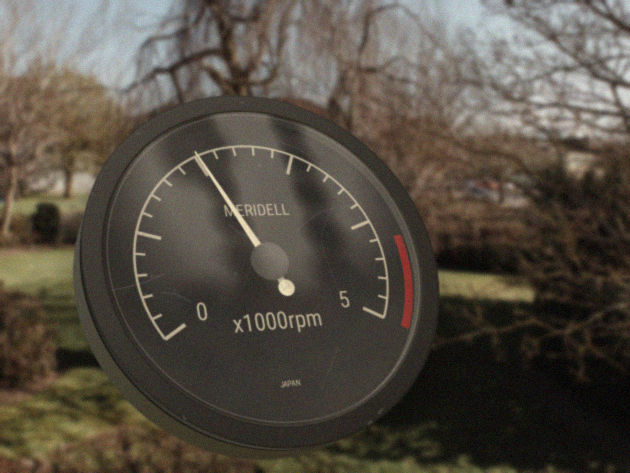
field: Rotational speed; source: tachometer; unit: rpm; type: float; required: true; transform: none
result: 2000 rpm
